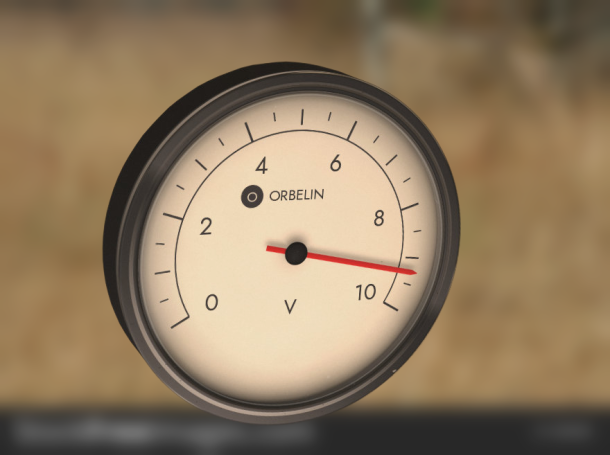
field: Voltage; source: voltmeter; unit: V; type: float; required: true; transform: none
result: 9.25 V
